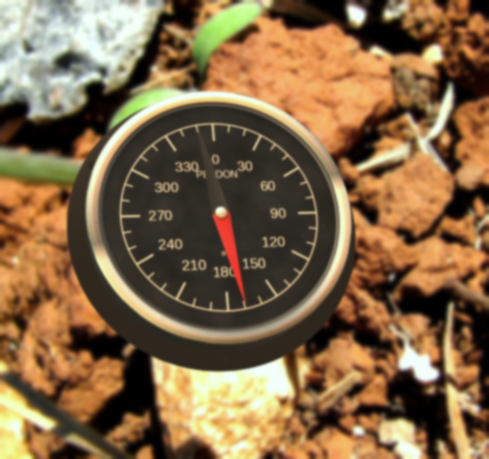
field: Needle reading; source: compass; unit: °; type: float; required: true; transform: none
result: 170 °
